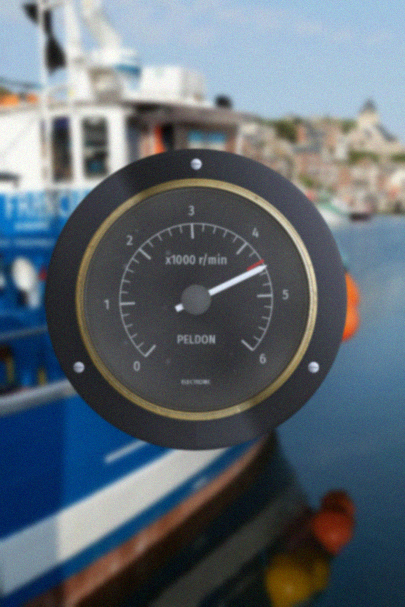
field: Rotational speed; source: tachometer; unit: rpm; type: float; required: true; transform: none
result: 4500 rpm
